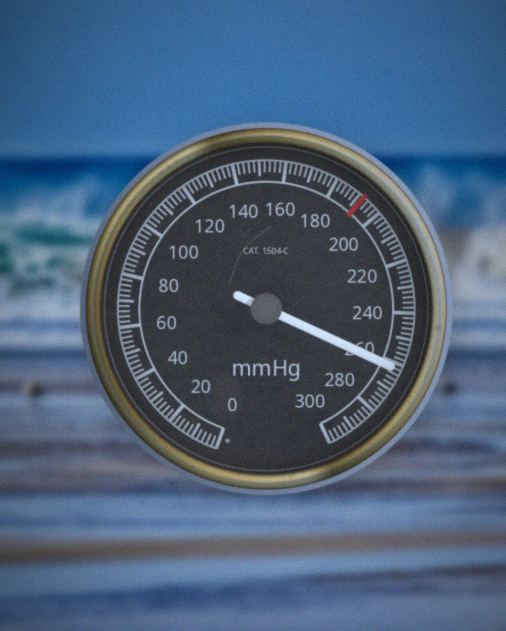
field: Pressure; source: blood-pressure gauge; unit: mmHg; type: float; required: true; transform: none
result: 262 mmHg
